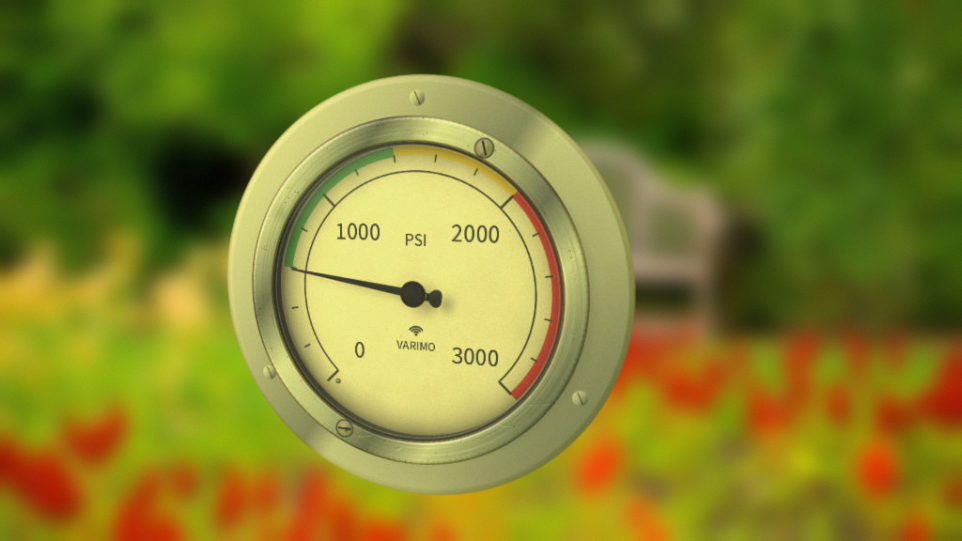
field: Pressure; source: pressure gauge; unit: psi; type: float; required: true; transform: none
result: 600 psi
